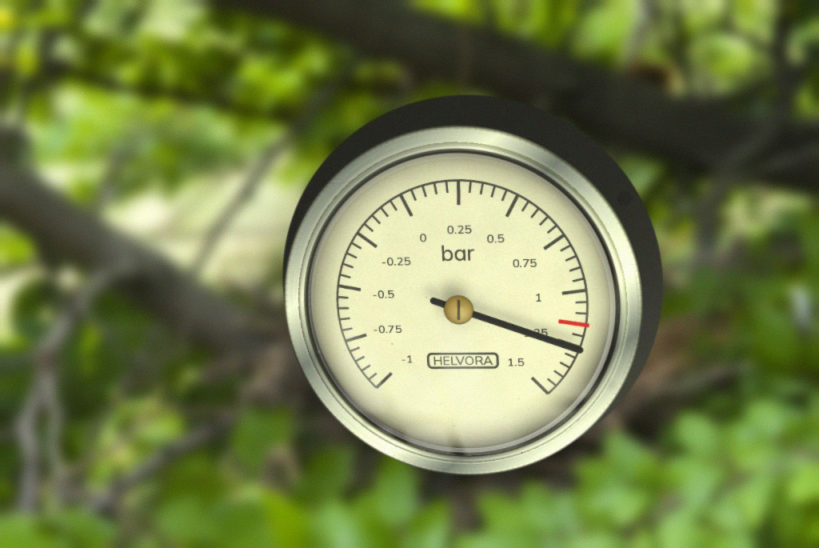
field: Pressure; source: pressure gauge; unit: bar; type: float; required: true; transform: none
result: 1.25 bar
